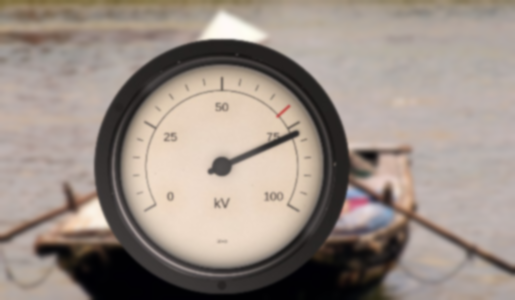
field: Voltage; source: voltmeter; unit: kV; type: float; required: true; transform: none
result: 77.5 kV
